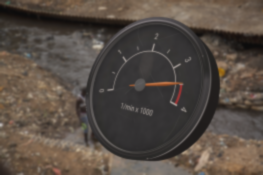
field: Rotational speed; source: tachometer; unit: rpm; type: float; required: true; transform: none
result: 3500 rpm
